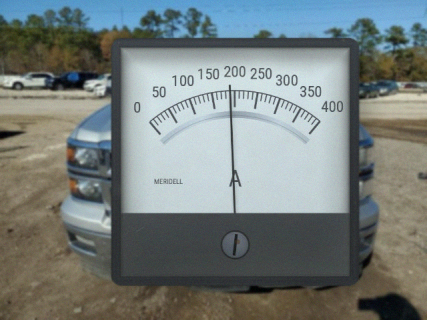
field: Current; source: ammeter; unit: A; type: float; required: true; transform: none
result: 190 A
